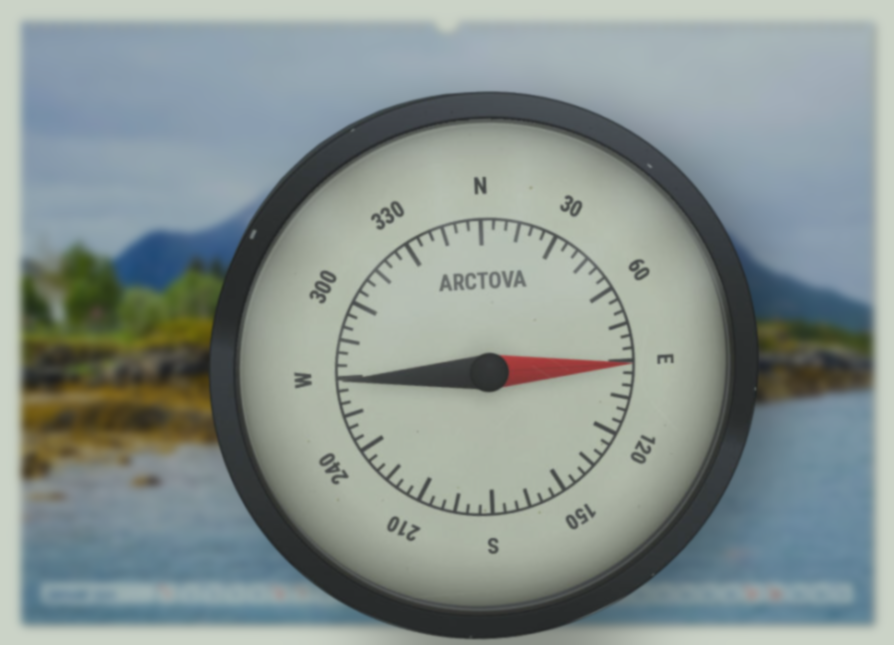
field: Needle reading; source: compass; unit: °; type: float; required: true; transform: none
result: 90 °
